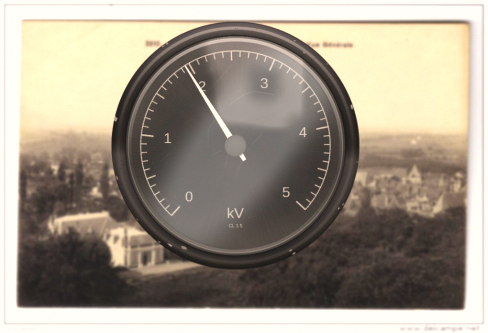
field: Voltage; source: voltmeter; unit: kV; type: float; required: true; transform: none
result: 1.95 kV
